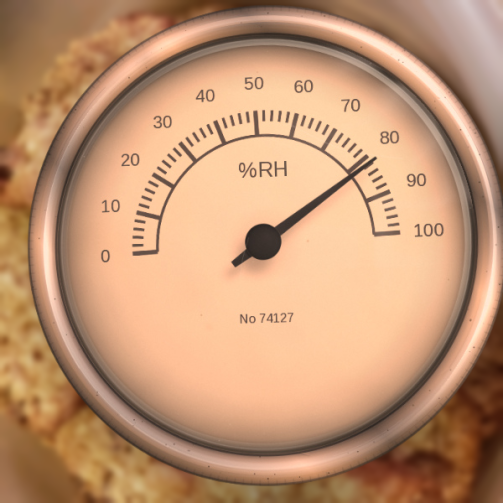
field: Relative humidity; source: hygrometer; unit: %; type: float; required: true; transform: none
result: 82 %
